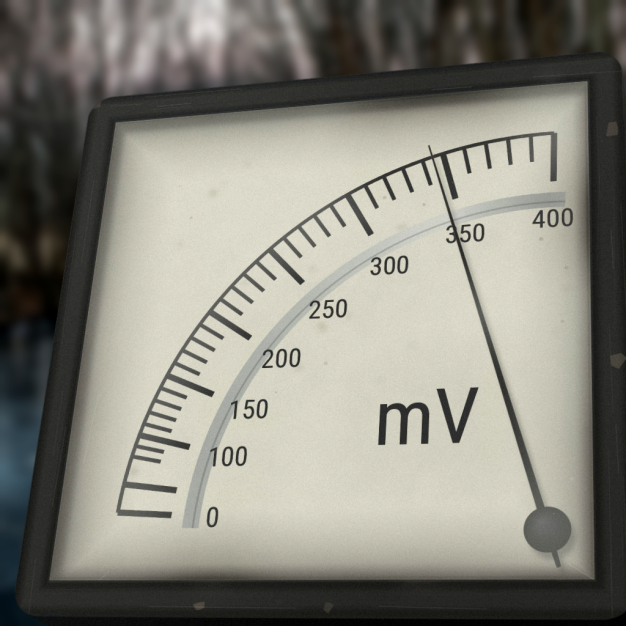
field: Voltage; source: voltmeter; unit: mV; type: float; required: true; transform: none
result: 345 mV
